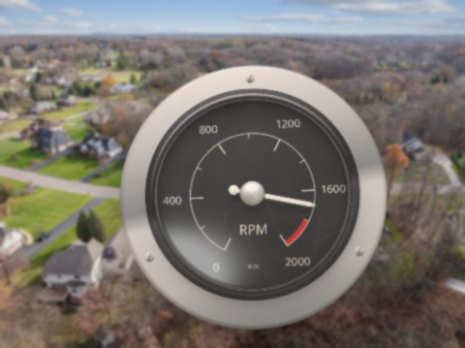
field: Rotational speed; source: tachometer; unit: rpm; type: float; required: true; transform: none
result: 1700 rpm
